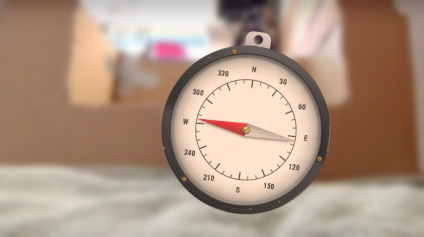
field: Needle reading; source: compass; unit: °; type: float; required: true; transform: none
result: 275 °
